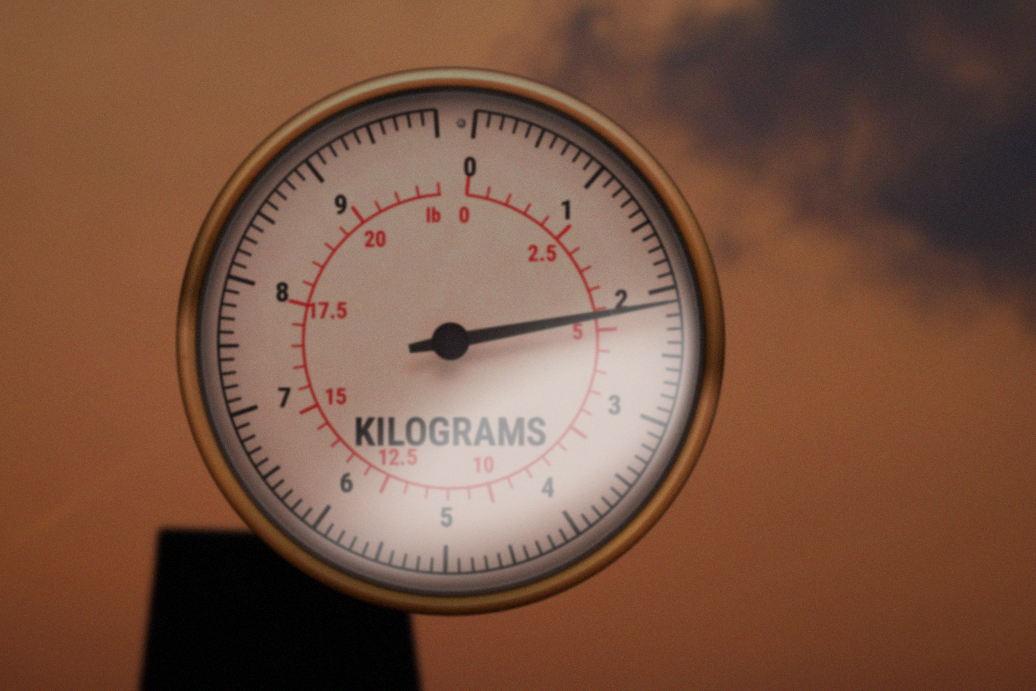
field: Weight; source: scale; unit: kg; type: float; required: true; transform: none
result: 2.1 kg
